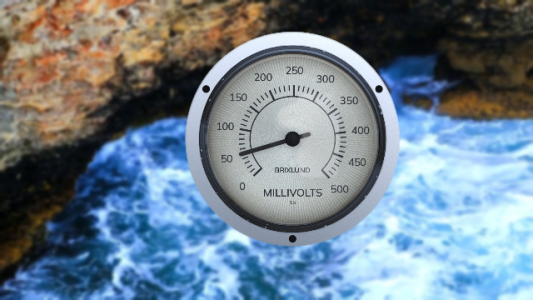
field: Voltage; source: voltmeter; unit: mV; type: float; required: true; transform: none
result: 50 mV
